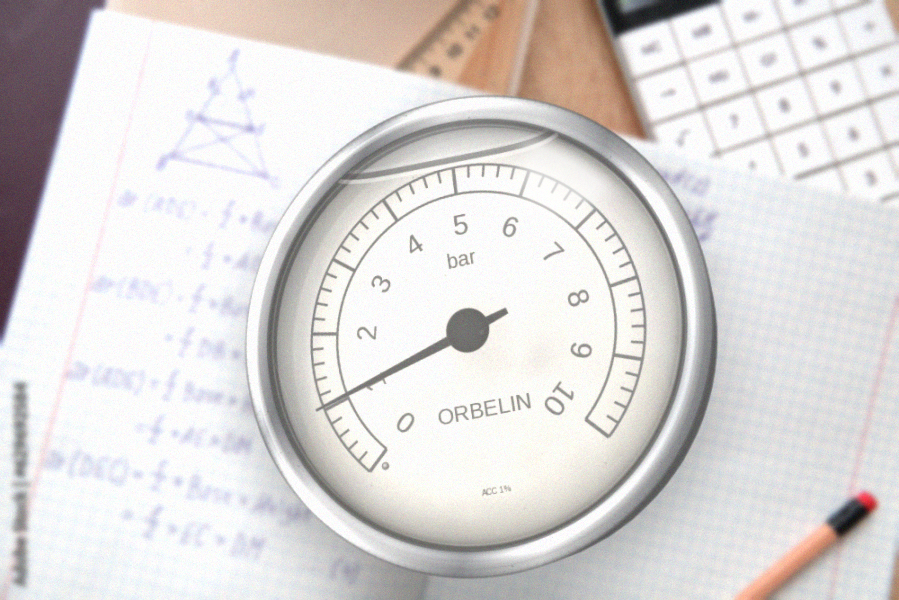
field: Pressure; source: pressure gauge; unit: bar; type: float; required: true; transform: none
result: 1 bar
